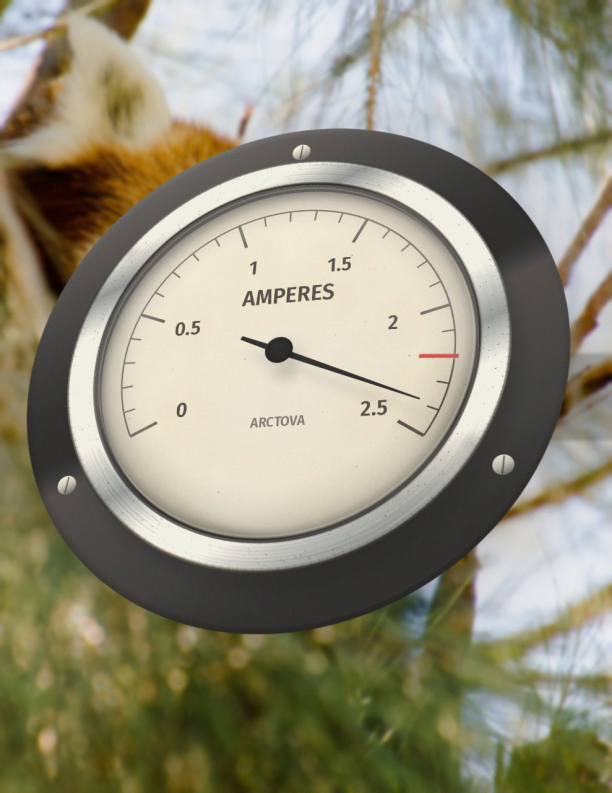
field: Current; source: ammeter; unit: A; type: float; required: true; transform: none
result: 2.4 A
